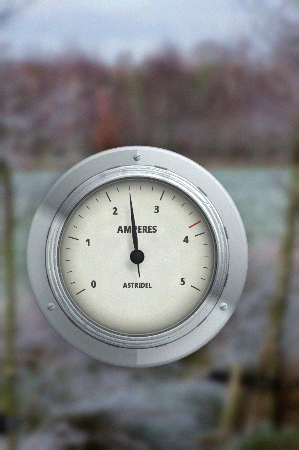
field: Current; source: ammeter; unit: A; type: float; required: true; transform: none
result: 2.4 A
